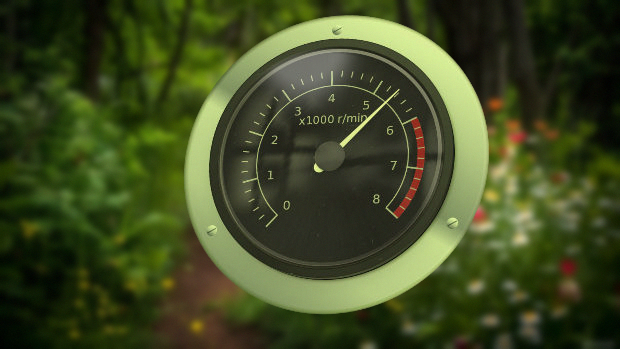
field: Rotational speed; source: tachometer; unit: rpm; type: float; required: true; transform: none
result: 5400 rpm
